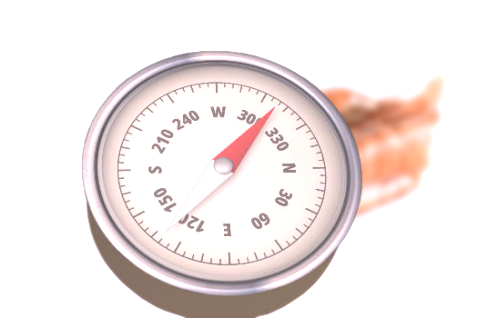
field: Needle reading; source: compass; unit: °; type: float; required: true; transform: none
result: 310 °
